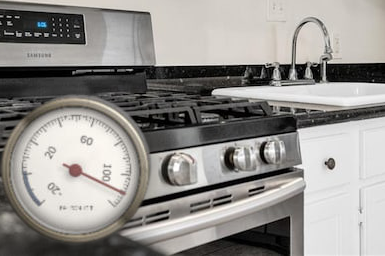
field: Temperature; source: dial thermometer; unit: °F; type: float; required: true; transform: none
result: 110 °F
